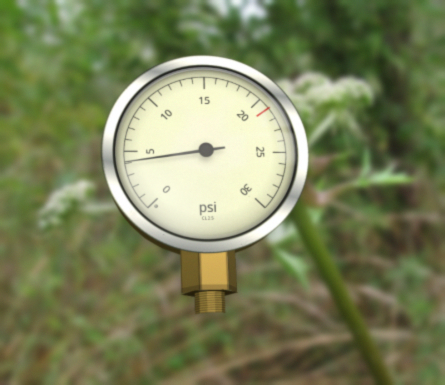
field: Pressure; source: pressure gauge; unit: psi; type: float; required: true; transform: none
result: 4 psi
